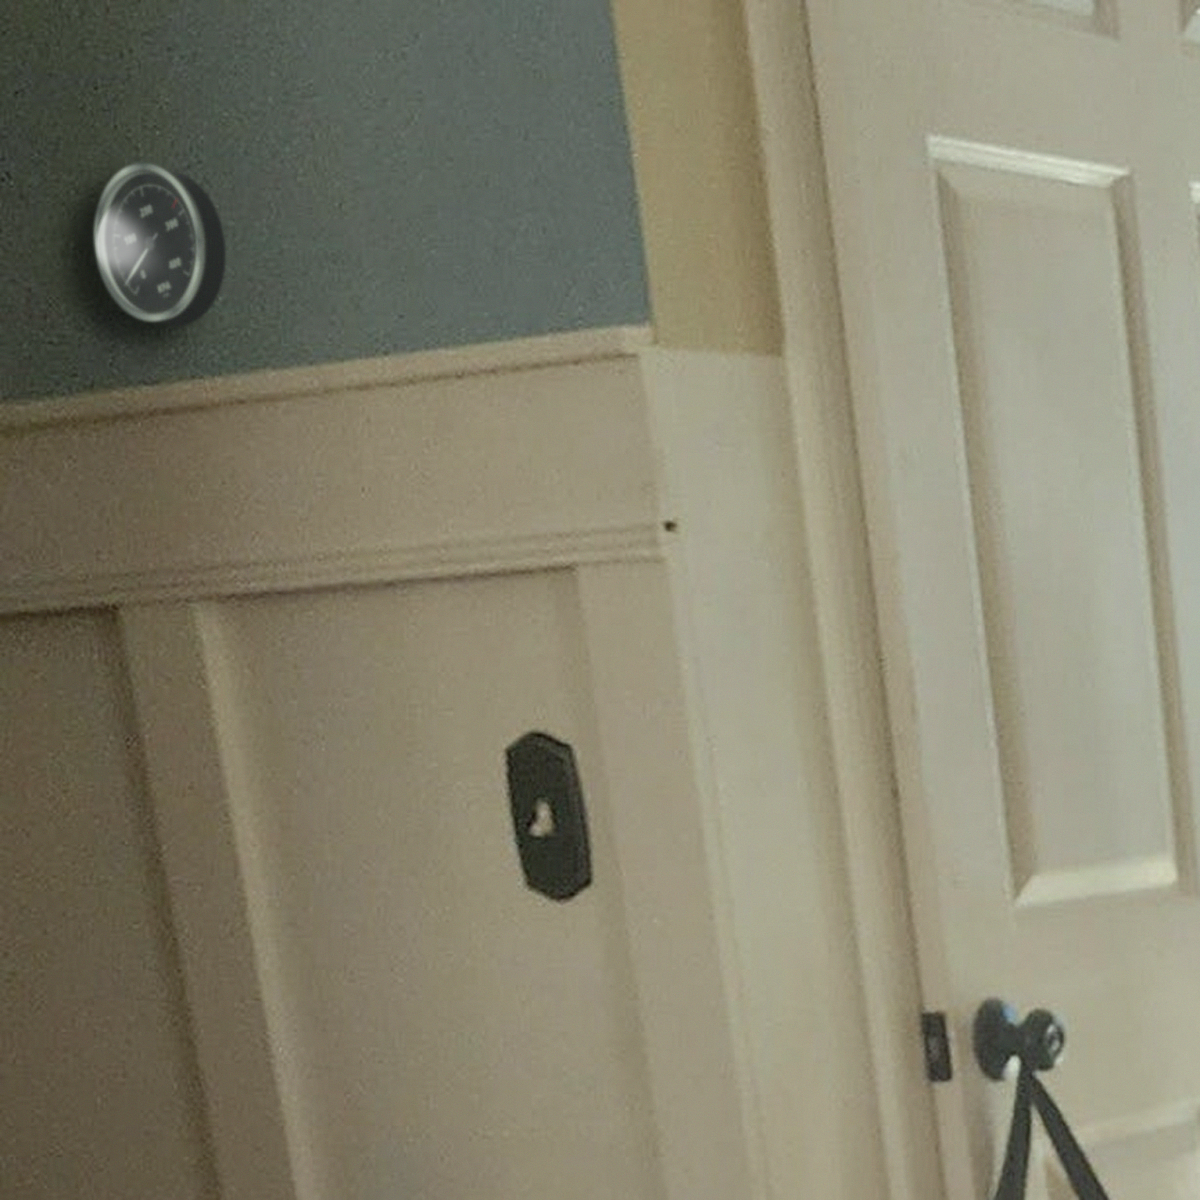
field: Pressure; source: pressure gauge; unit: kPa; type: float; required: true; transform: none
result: 20 kPa
